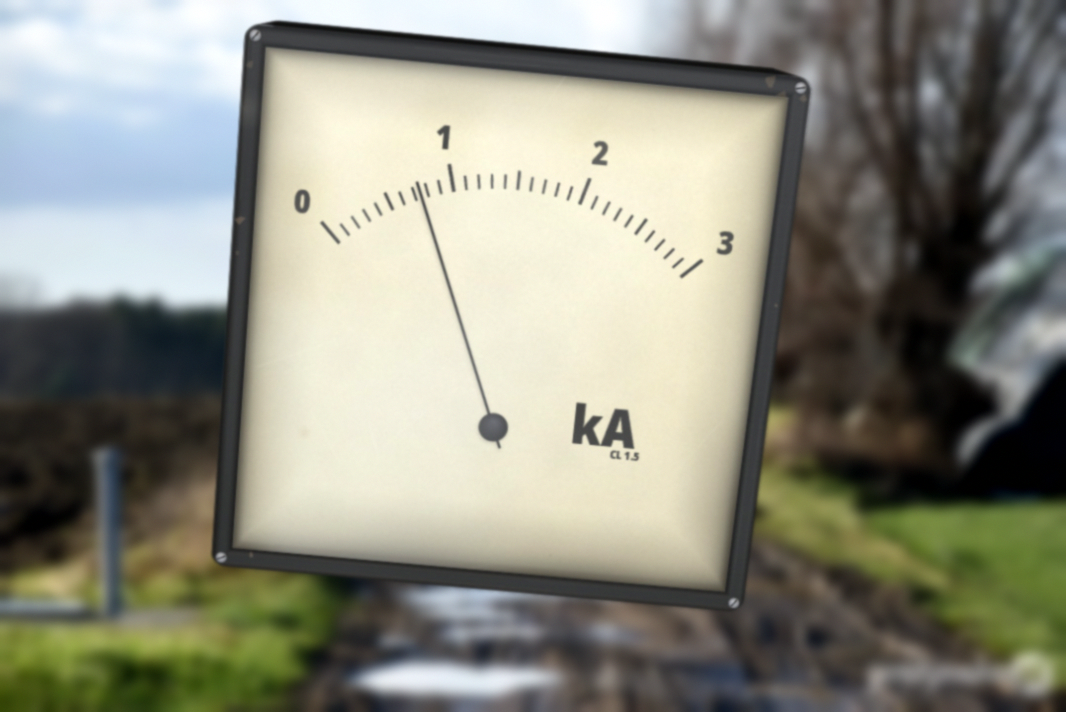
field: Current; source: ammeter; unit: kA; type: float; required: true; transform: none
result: 0.75 kA
